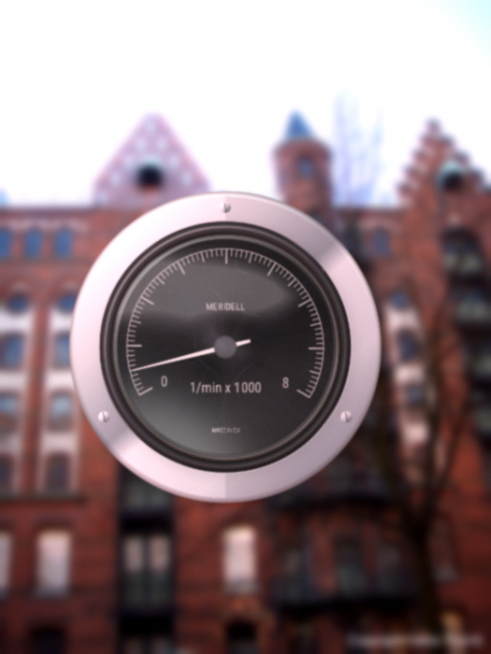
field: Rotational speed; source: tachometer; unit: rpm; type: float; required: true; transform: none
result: 500 rpm
